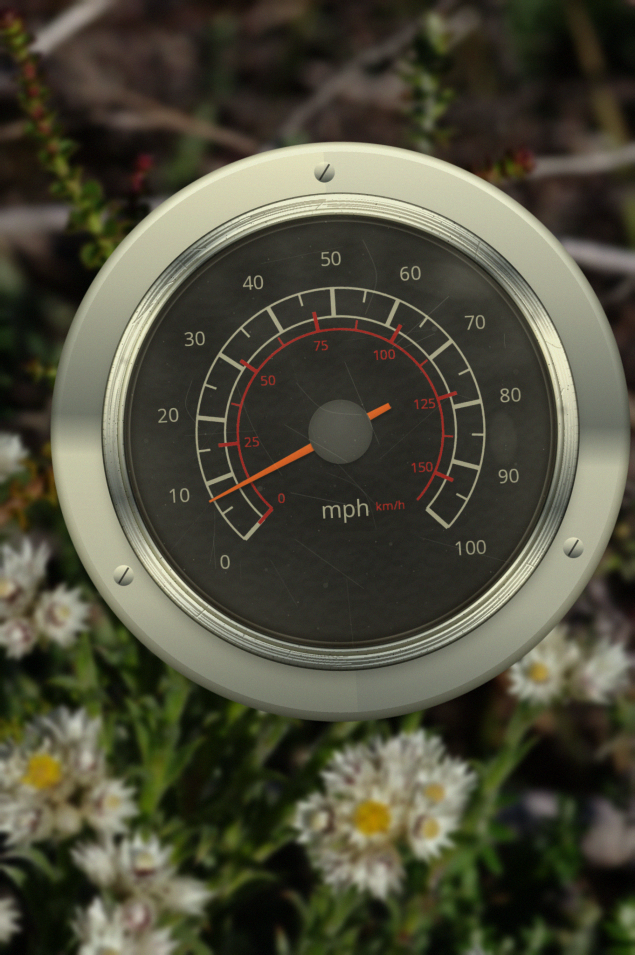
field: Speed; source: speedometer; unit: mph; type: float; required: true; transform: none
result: 7.5 mph
